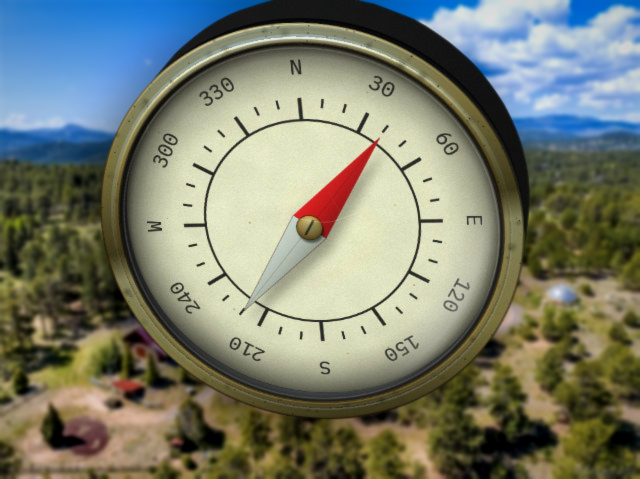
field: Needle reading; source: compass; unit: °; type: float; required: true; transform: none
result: 40 °
